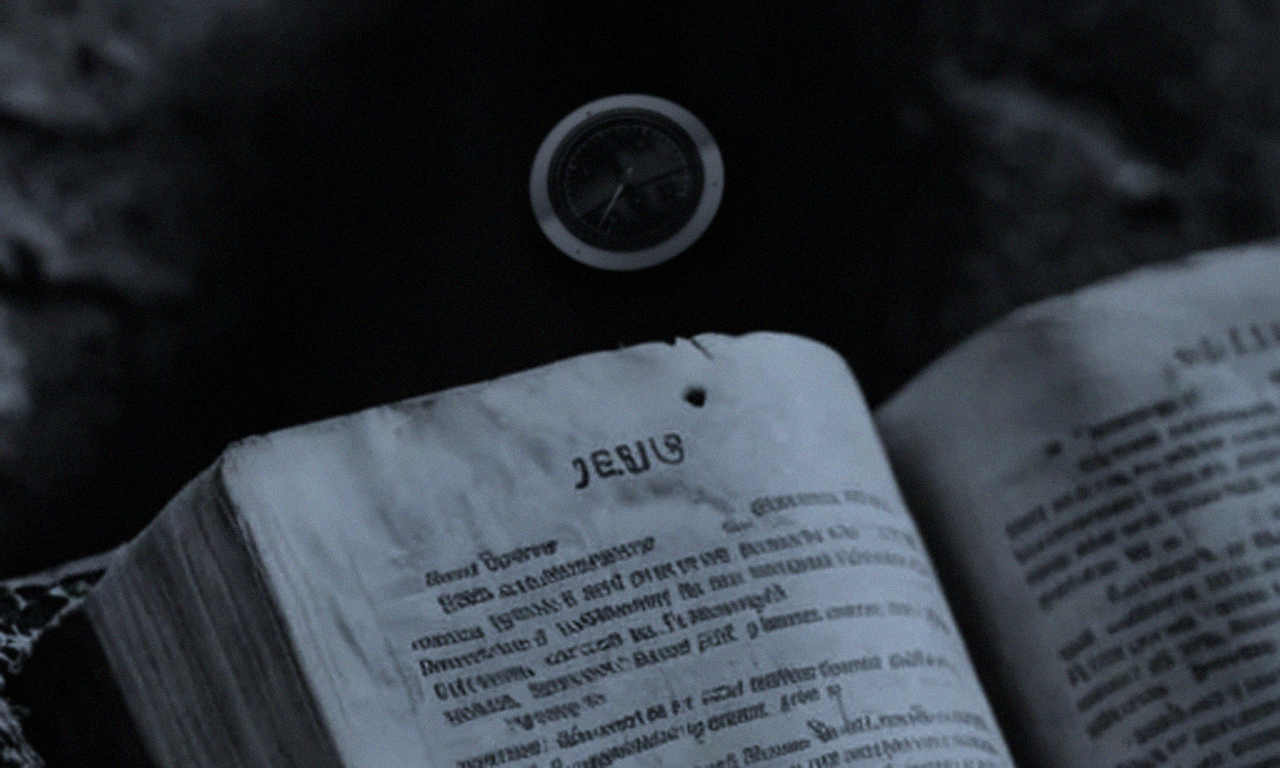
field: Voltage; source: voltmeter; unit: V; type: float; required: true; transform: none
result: 0.1 V
